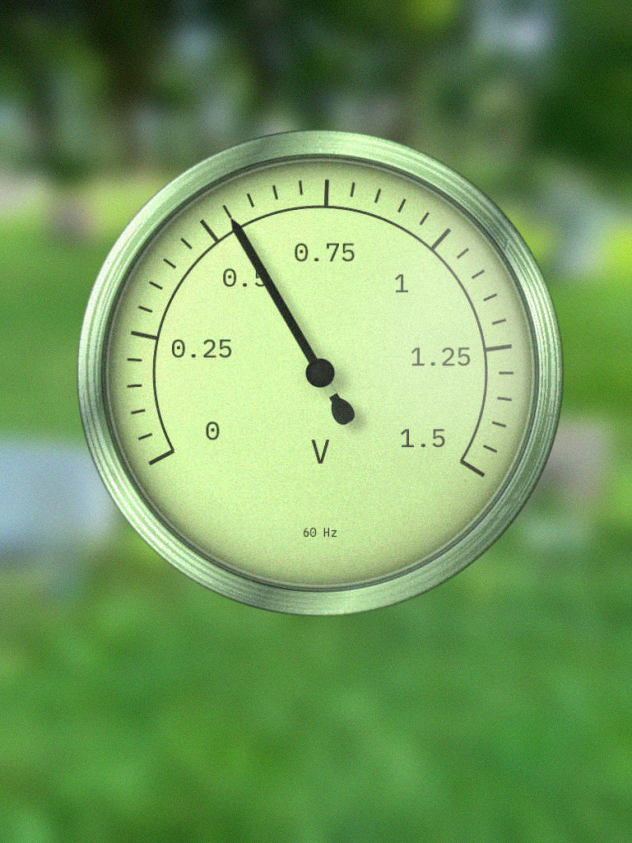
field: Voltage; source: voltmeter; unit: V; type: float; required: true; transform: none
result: 0.55 V
